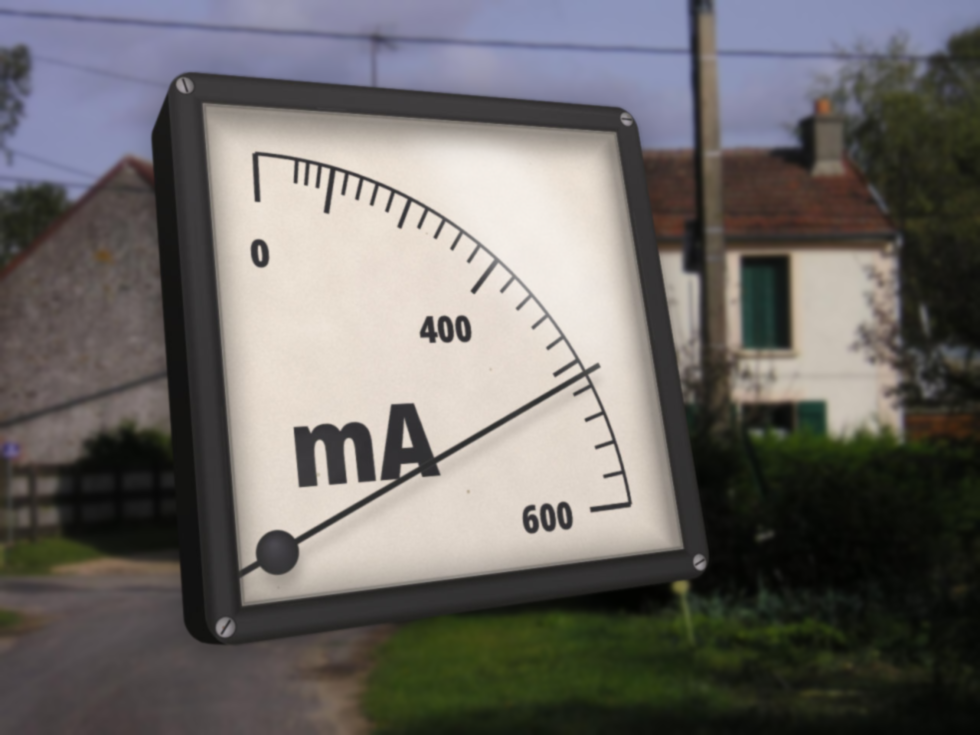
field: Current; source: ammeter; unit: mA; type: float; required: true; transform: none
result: 510 mA
